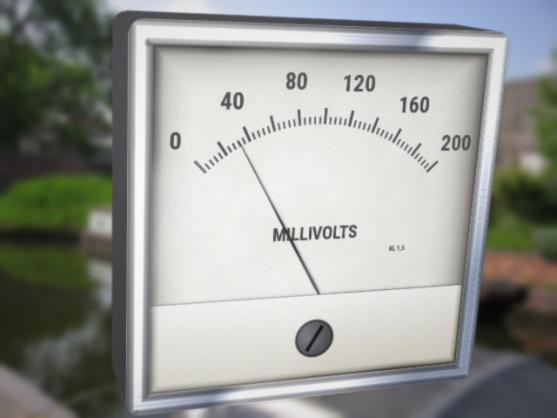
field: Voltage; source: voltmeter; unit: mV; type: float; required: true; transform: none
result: 32 mV
